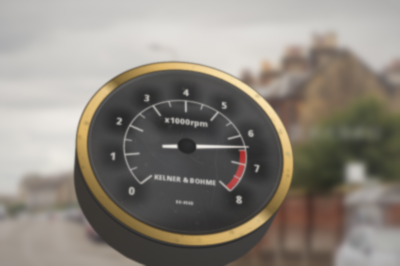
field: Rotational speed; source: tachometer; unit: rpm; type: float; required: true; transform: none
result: 6500 rpm
